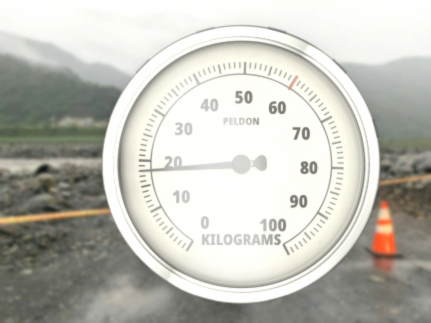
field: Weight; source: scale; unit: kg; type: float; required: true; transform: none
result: 18 kg
